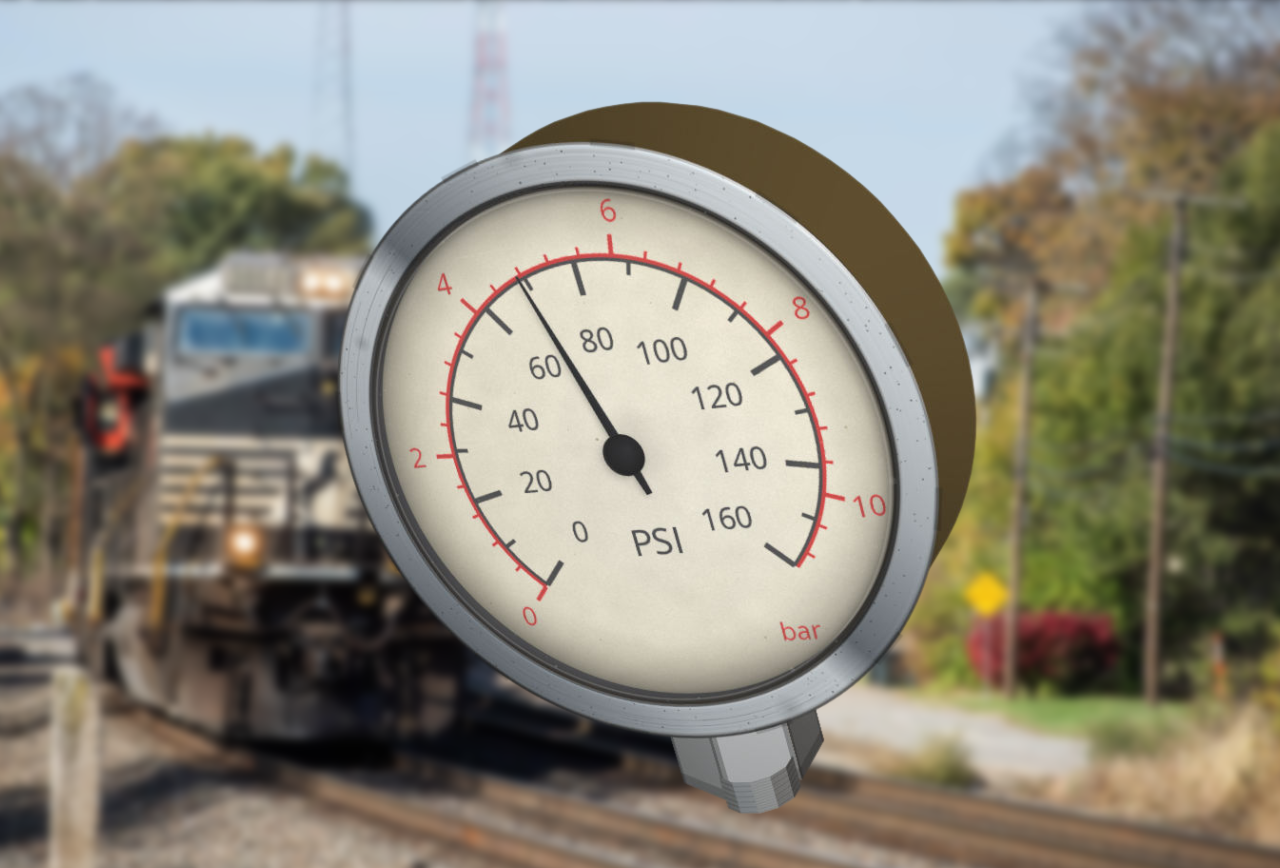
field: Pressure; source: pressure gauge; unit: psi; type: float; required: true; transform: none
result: 70 psi
